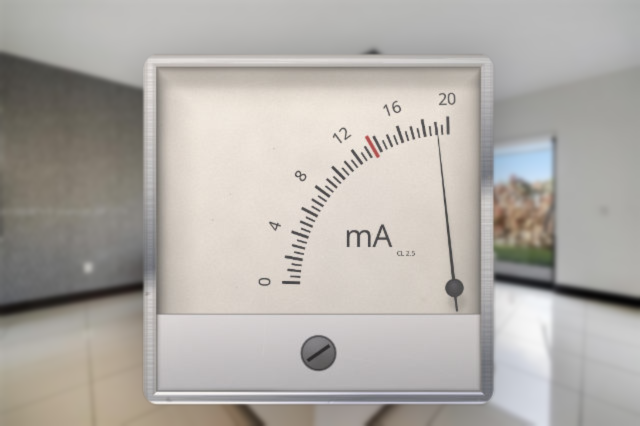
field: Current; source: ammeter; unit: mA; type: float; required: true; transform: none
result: 19 mA
